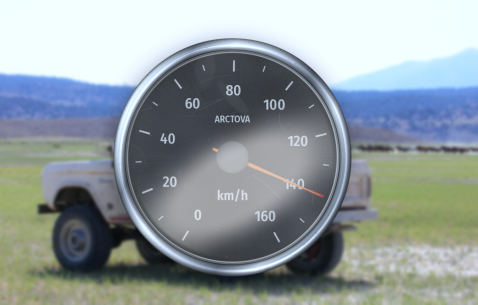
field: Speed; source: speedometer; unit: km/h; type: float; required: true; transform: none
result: 140 km/h
